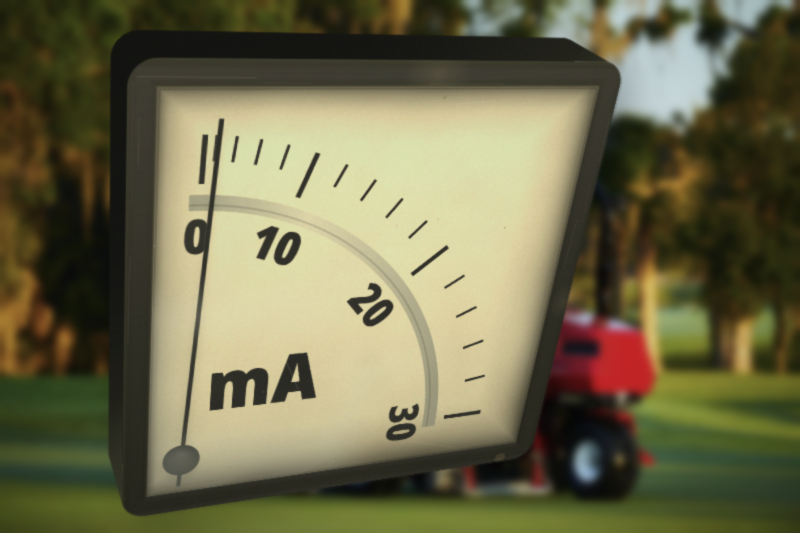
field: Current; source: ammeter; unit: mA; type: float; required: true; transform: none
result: 2 mA
